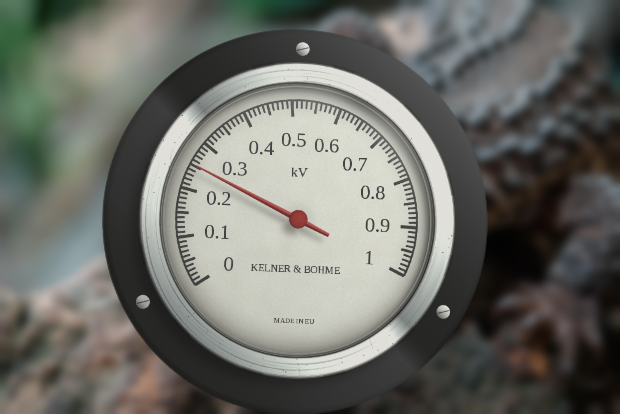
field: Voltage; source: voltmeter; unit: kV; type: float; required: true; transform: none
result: 0.25 kV
